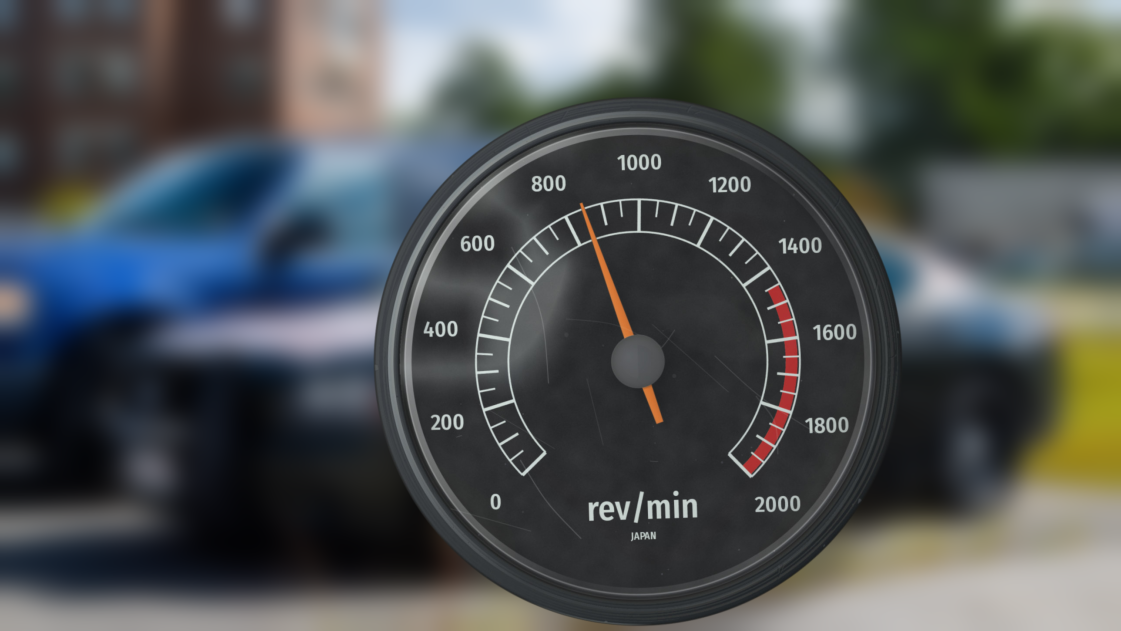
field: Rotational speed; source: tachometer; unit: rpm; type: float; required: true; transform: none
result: 850 rpm
